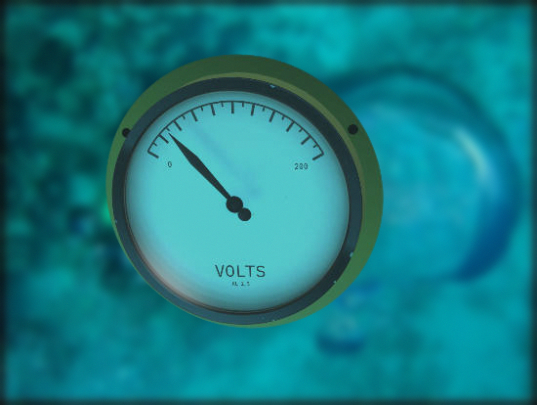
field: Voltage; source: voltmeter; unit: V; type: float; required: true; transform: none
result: 30 V
